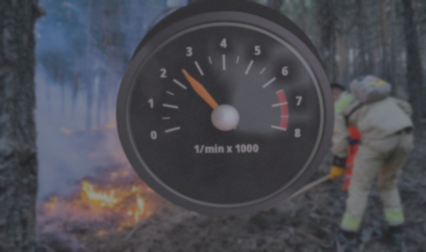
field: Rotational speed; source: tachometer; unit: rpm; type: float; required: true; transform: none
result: 2500 rpm
